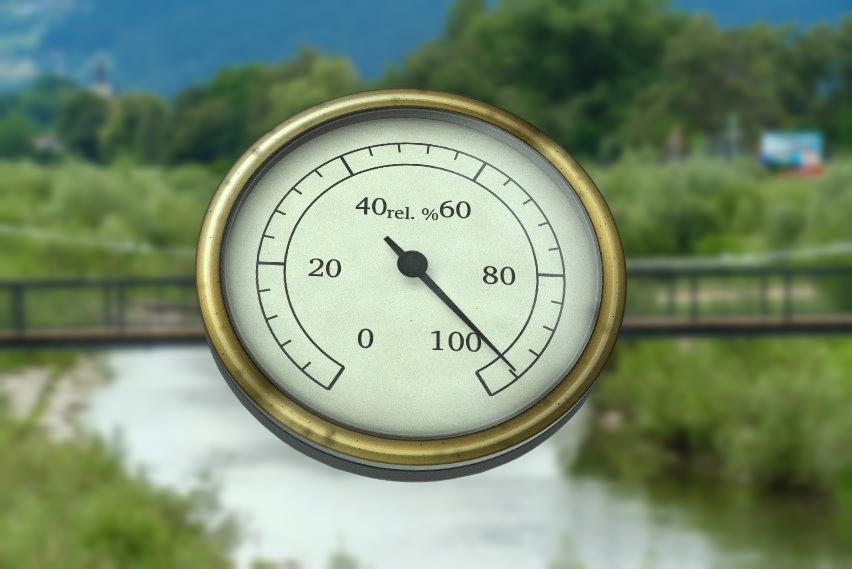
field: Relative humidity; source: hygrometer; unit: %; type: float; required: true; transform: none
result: 96 %
